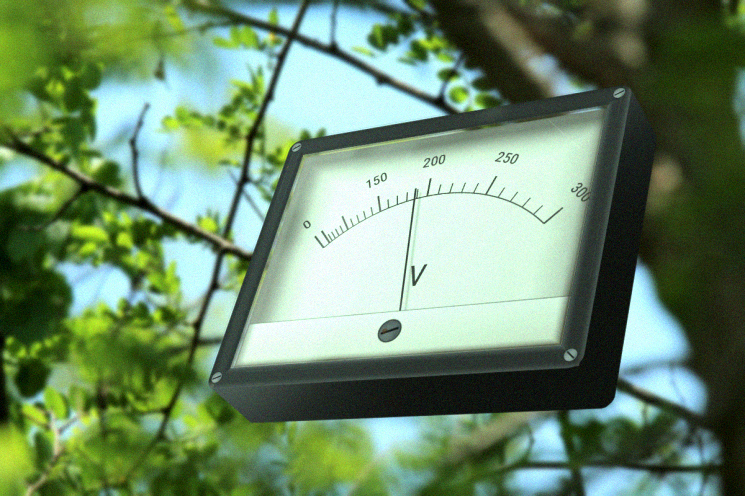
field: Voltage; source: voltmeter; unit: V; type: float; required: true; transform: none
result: 190 V
